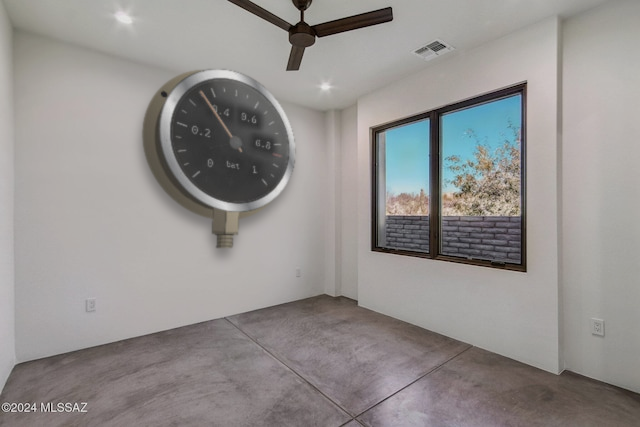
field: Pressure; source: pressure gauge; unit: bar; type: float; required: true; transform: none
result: 0.35 bar
